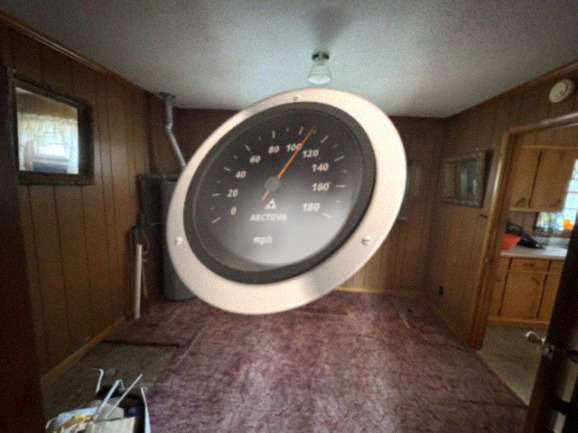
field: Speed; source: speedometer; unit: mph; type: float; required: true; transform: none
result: 110 mph
